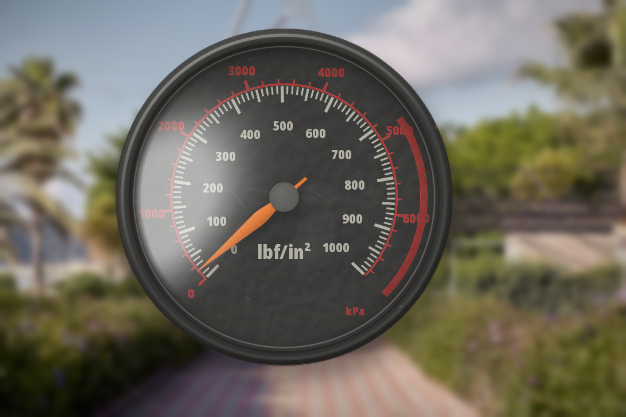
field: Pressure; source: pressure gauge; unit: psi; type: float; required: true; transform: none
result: 20 psi
